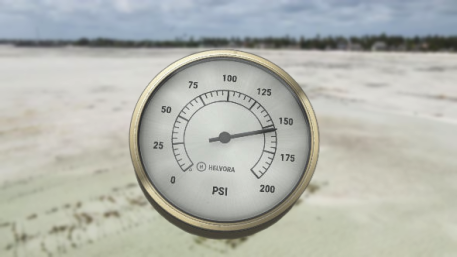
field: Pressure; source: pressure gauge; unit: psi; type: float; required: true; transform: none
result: 155 psi
